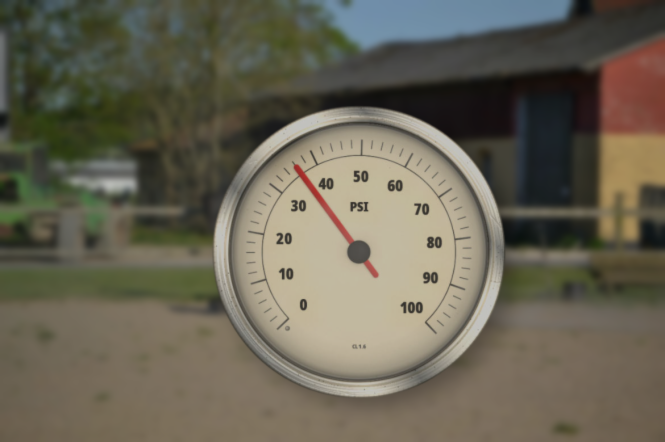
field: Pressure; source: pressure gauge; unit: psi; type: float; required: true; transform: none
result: 36 psi
